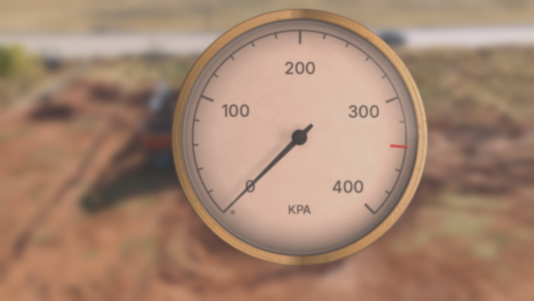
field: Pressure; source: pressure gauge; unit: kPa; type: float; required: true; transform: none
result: 0 kPa
